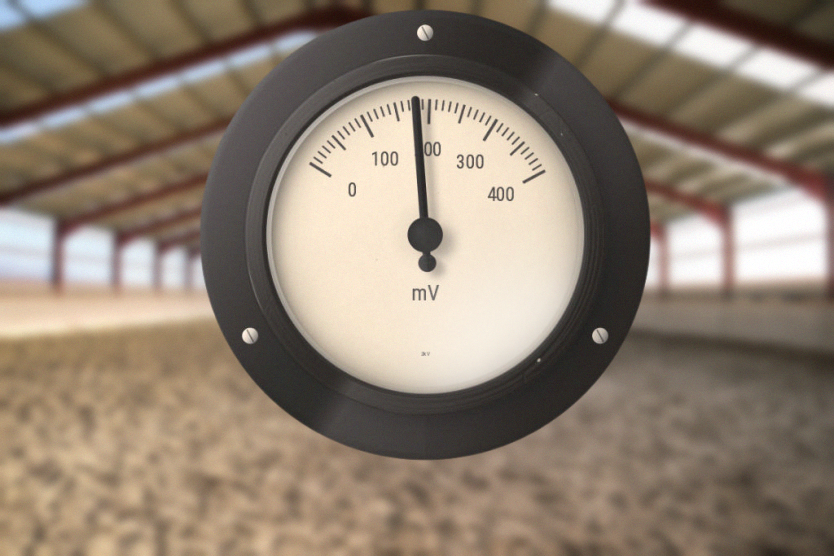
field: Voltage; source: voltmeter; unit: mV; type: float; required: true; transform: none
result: 180 mV
